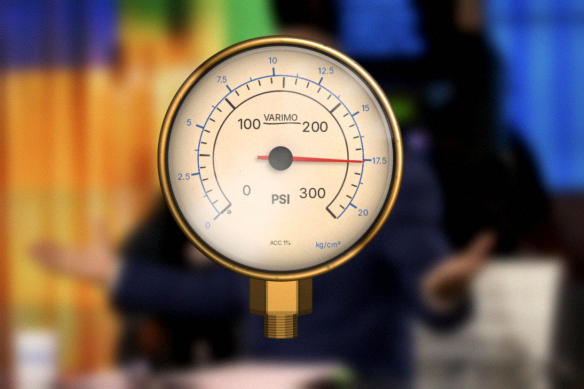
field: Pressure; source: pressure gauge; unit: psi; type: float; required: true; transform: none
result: 250 psi
